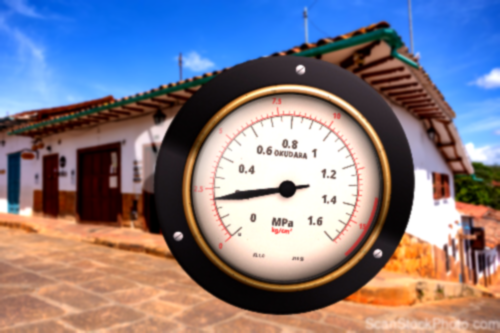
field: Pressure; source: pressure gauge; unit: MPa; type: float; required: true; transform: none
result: 0.2 MPa
